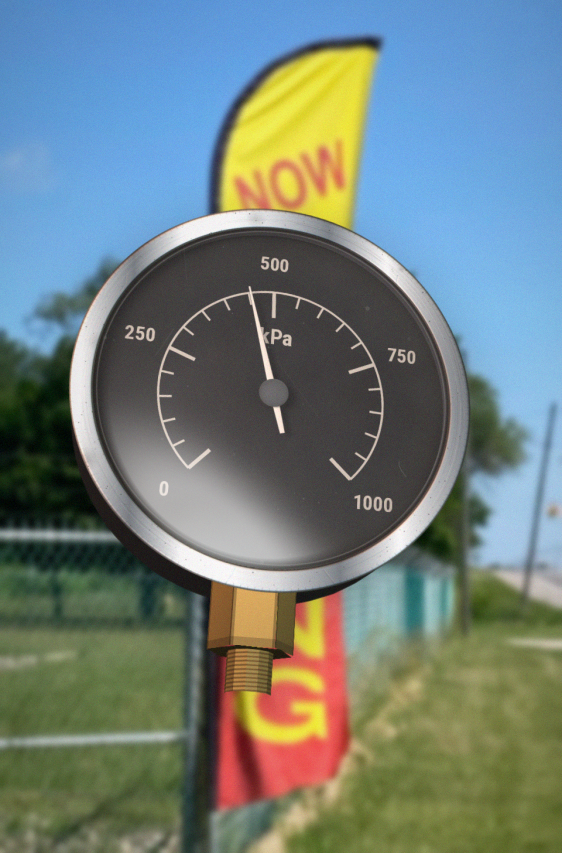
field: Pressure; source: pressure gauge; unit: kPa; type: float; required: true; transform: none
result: 450 kPa
